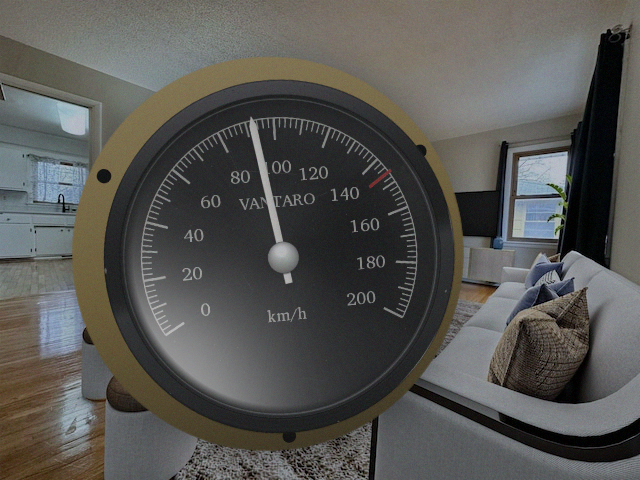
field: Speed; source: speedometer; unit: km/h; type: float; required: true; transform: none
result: 92 km/h
